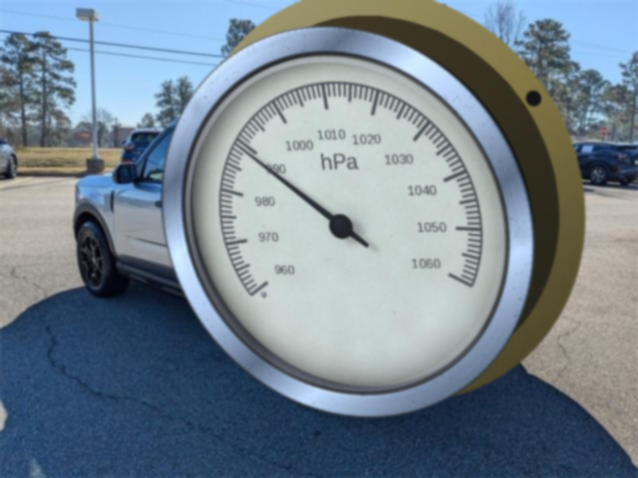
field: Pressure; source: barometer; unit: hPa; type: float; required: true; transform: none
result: 990 hPa
